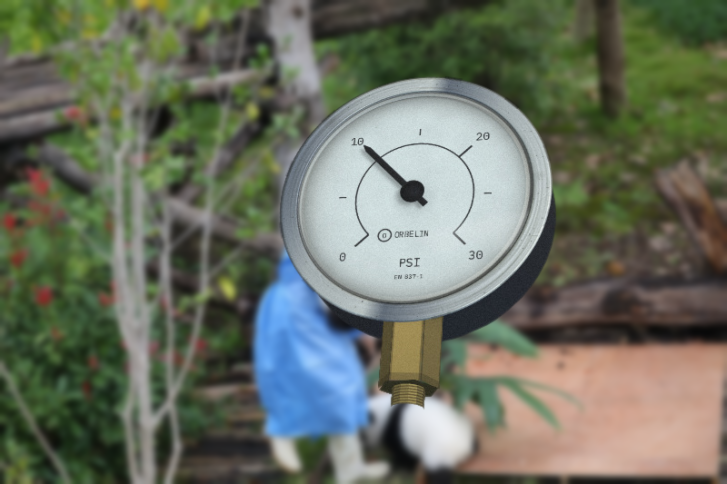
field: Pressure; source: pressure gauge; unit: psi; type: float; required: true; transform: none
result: 10 psi
